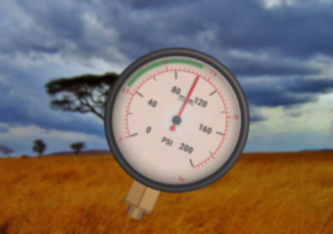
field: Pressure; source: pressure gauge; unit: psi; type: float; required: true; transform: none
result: 100 psi
